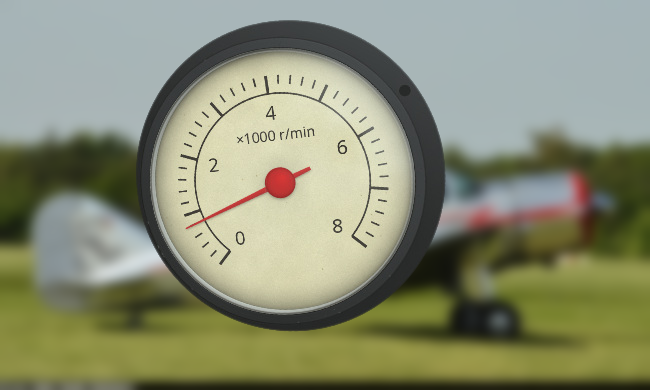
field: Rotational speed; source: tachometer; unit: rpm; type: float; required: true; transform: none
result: 800 rpm
